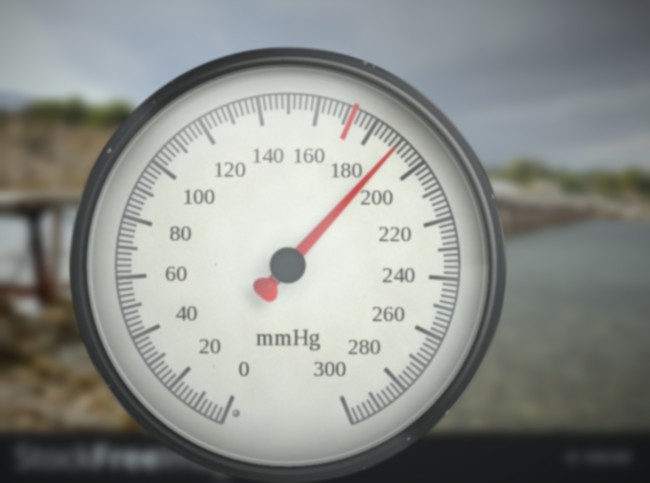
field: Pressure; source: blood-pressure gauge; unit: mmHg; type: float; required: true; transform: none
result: 190 mmHg
